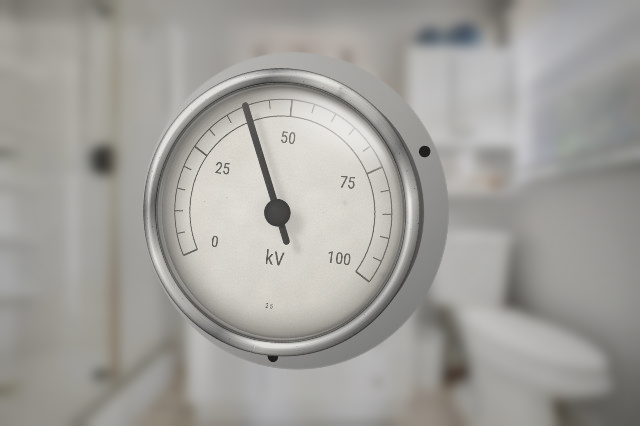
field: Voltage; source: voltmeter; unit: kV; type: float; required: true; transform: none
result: 40 kV
